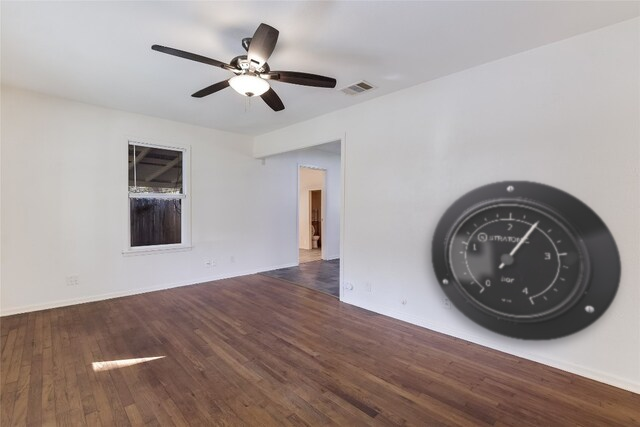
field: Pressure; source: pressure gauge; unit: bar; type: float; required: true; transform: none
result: 2.4 bar
